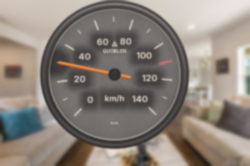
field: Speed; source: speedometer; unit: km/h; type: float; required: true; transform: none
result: 30 km/h
